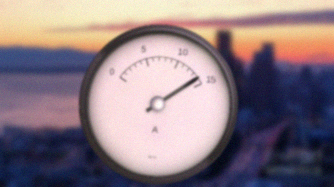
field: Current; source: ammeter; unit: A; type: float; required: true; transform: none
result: 14 A
